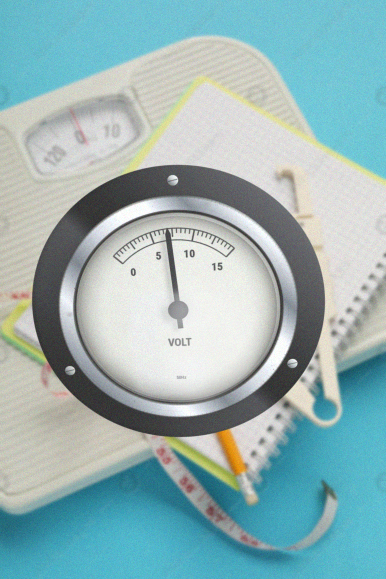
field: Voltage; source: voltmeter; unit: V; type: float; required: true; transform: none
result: 7 V
